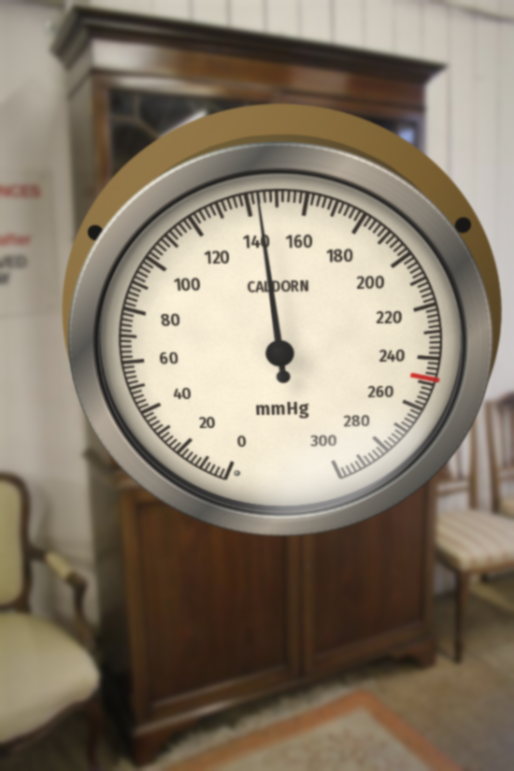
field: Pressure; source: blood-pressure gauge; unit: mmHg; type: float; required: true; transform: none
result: 144 mmHg
